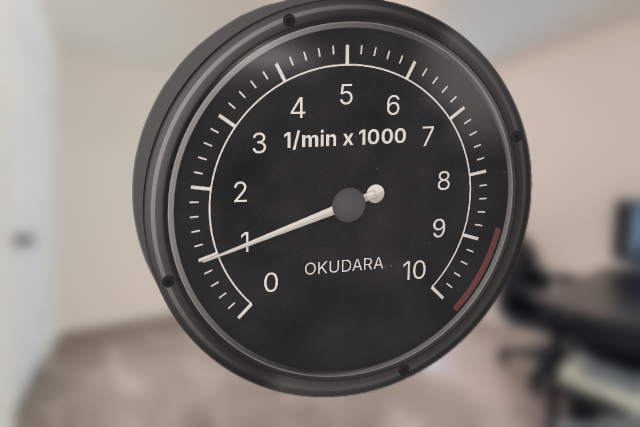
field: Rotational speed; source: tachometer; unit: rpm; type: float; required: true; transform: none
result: 1000 rpm
